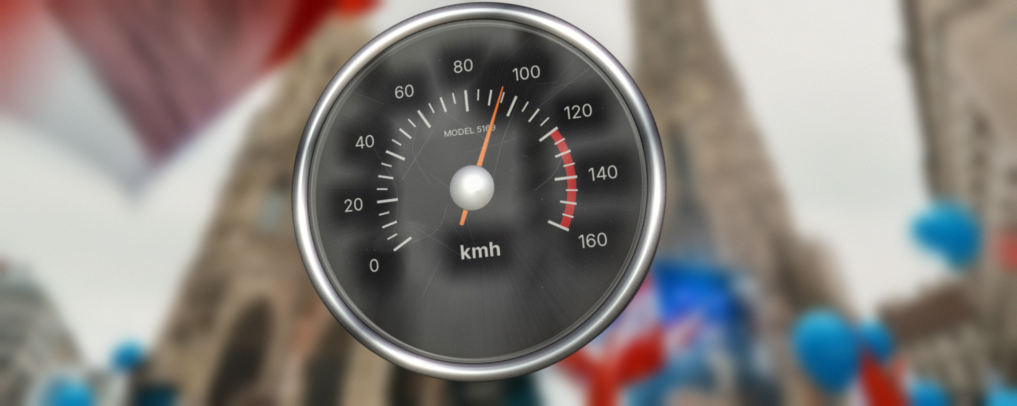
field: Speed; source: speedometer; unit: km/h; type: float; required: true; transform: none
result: 95 km/h
